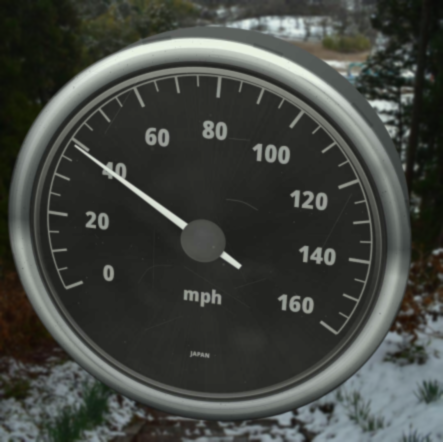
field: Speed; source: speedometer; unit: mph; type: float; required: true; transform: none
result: 40 mph
